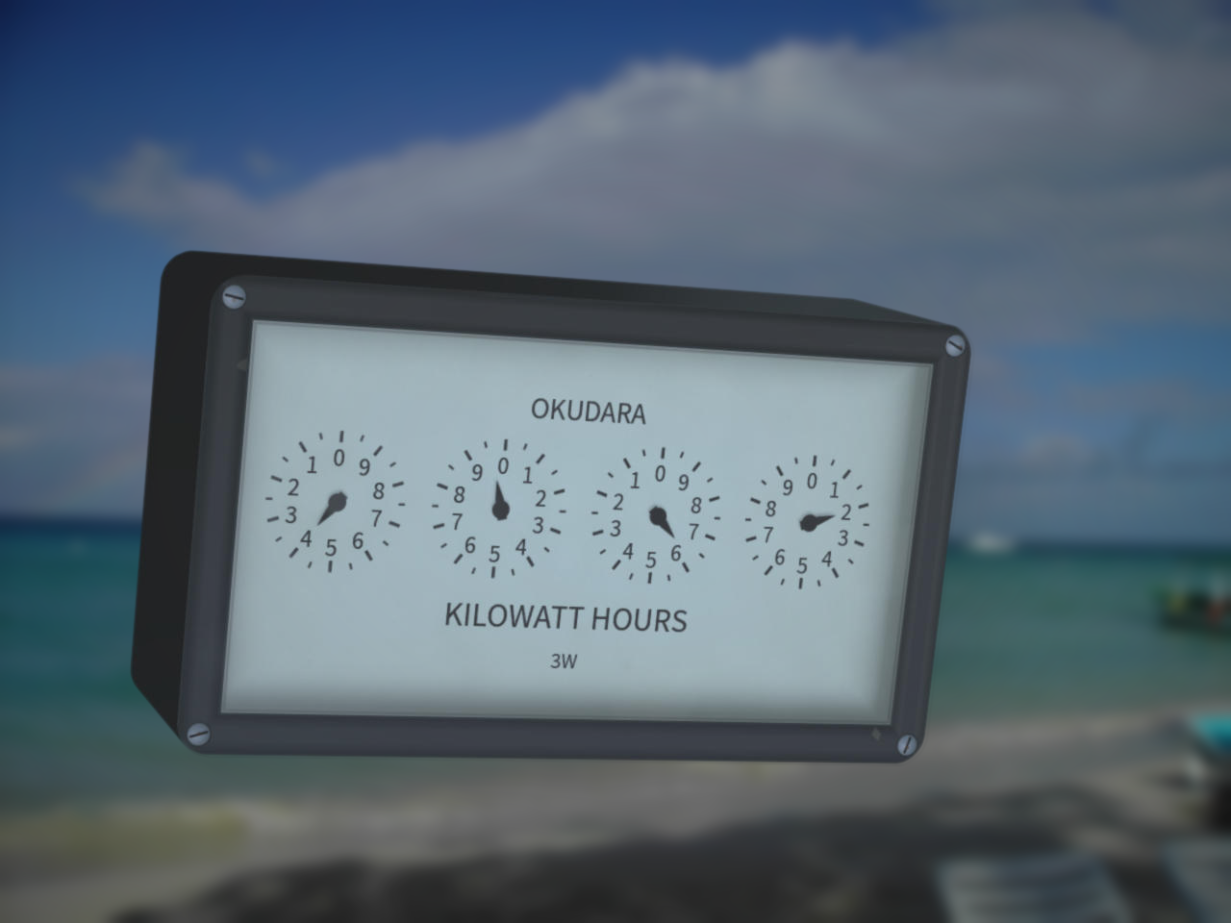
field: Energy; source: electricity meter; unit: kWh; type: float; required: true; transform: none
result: 3962 kWh
